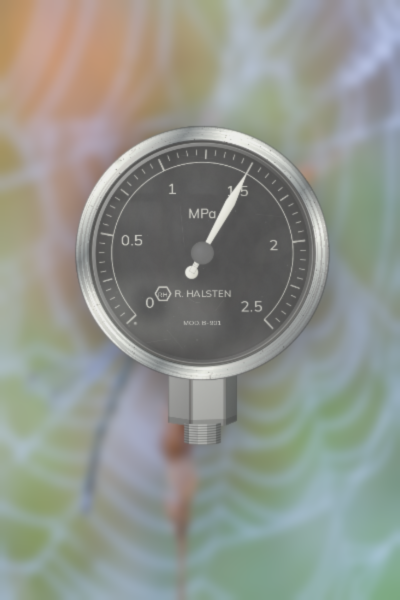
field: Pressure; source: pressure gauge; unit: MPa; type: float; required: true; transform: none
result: 1.5 MPa
